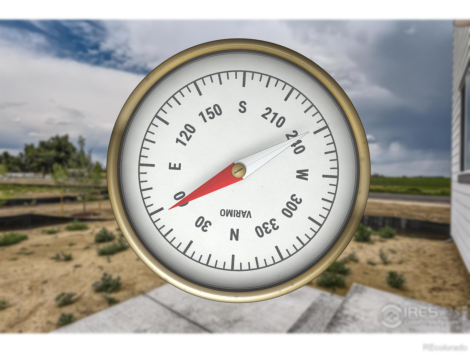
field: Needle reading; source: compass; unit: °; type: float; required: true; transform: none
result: 57.5 °
